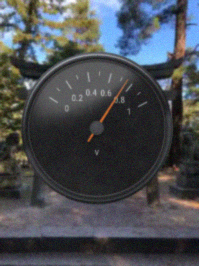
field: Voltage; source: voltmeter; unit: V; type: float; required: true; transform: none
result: 0.75 V
